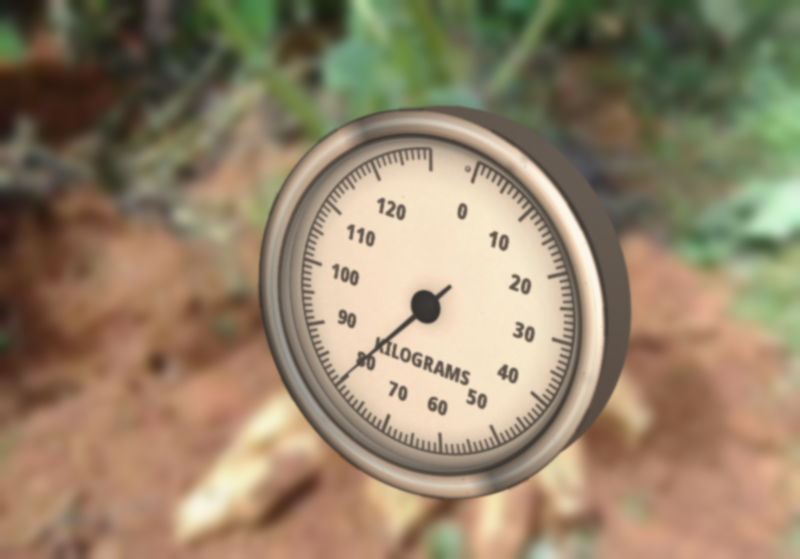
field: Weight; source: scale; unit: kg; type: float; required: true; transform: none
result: 80 kg
